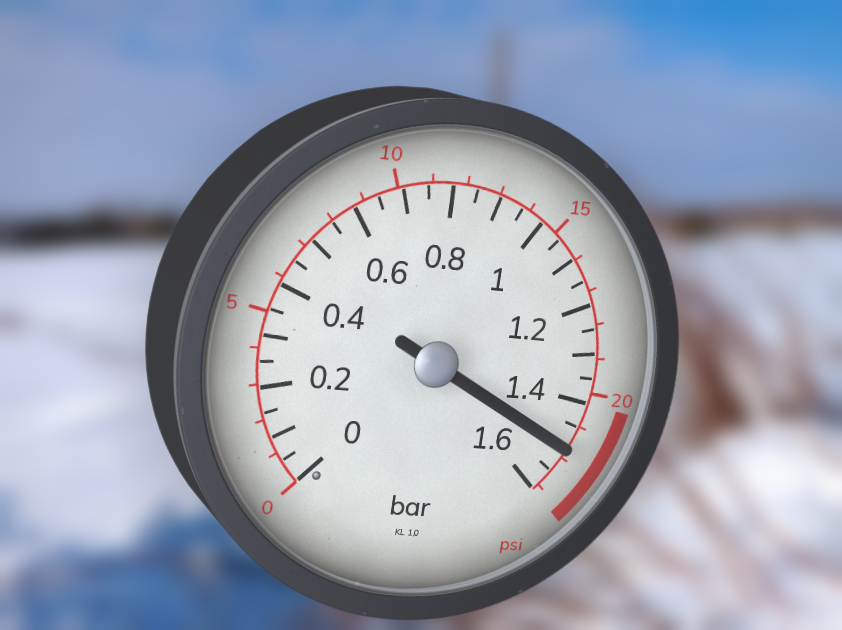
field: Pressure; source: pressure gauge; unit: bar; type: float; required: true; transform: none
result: 1.5 bar
